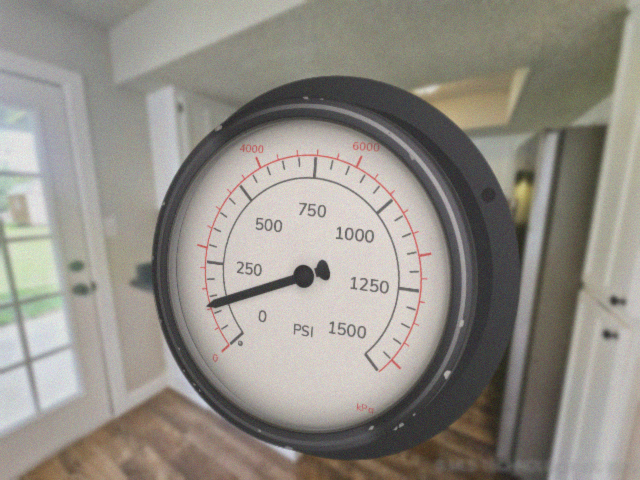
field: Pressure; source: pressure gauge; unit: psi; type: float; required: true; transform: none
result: 125 psi
